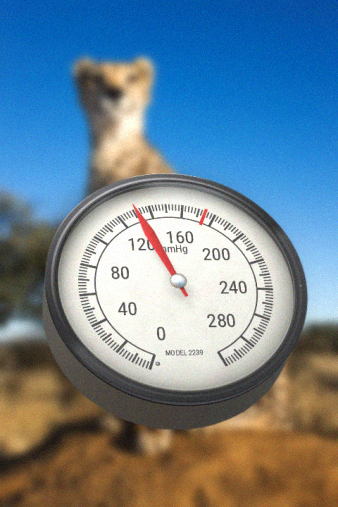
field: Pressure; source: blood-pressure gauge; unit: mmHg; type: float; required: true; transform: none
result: 130 mmHg
